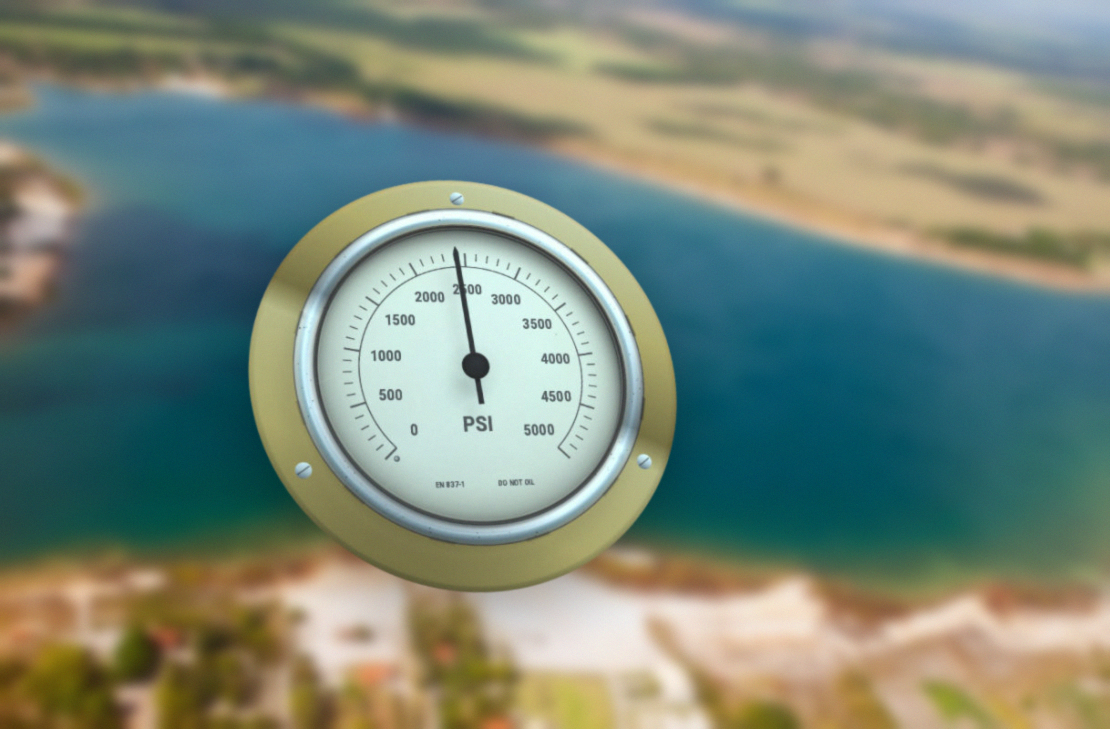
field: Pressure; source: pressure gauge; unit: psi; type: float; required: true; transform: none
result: 2400 psi
